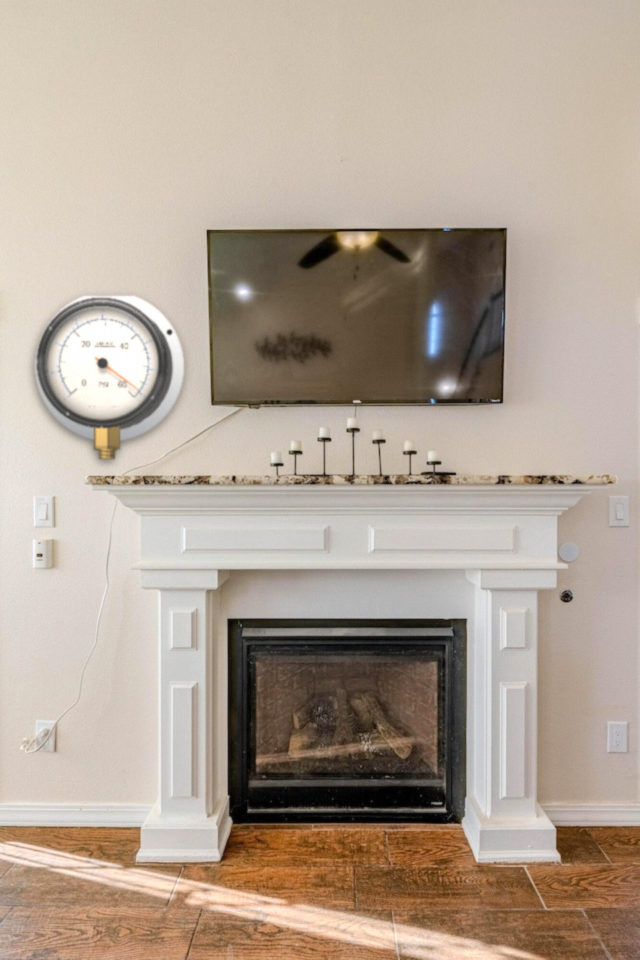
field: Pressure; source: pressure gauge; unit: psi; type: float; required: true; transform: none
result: 57.5 psi
